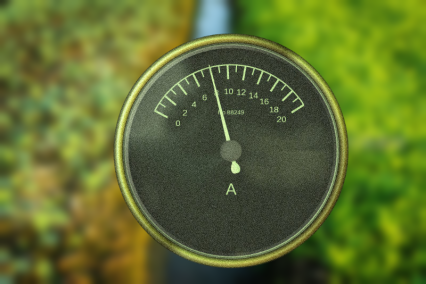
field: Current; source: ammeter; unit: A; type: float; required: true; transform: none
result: 8 A
